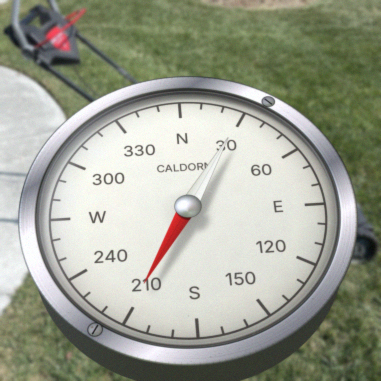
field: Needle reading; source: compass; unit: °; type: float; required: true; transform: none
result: 210 °
